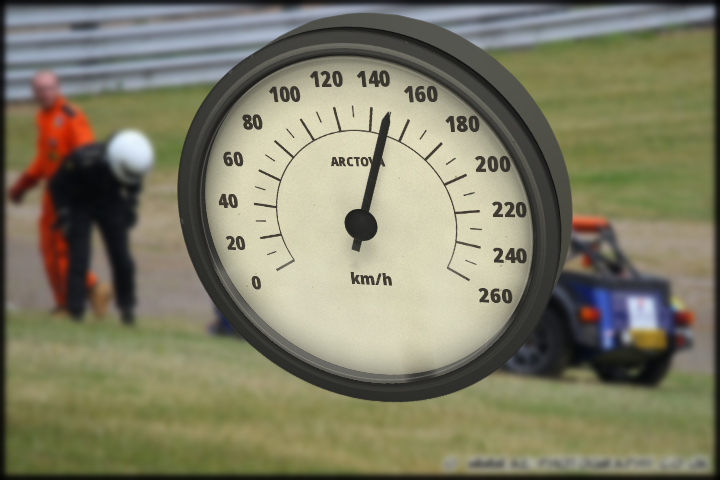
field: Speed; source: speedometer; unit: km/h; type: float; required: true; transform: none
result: 150 km/h
